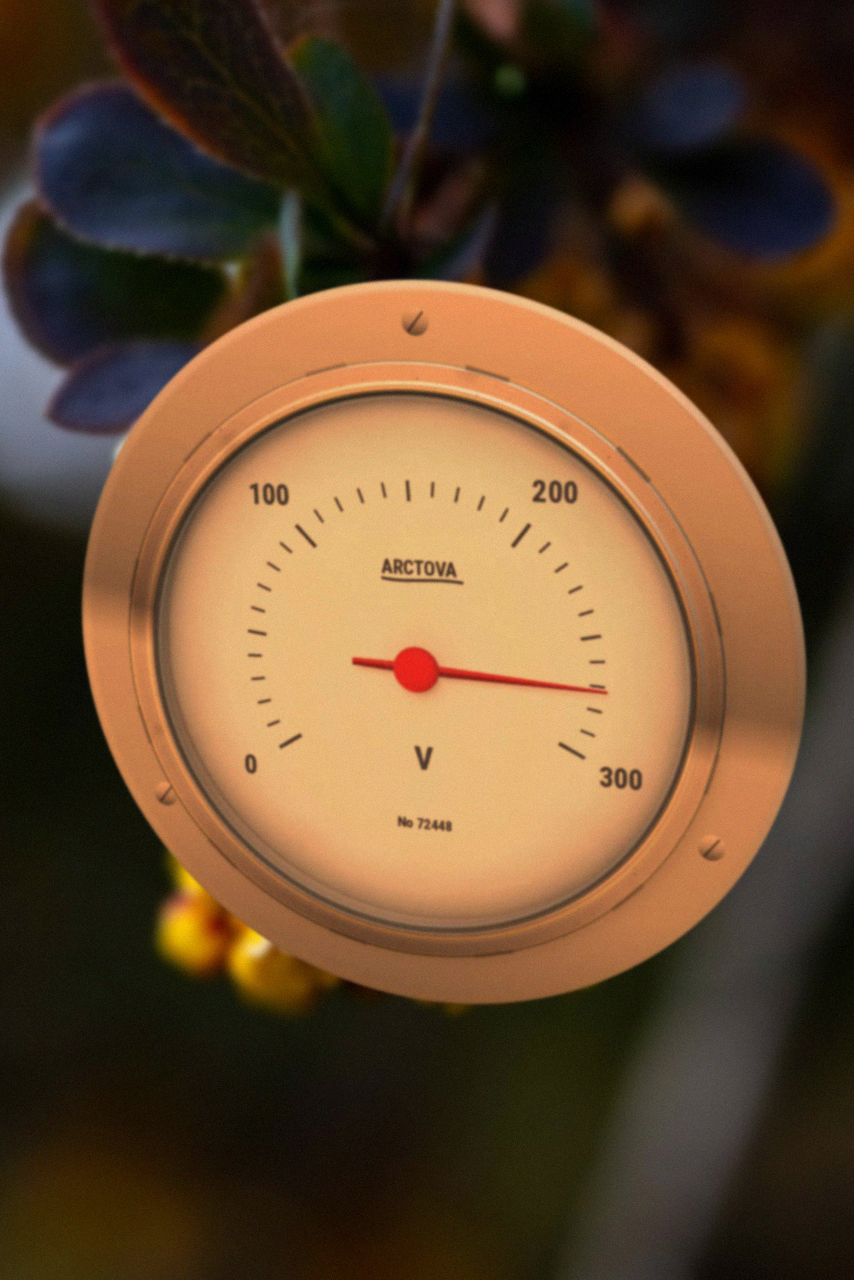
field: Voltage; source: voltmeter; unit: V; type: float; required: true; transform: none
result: 270 V
